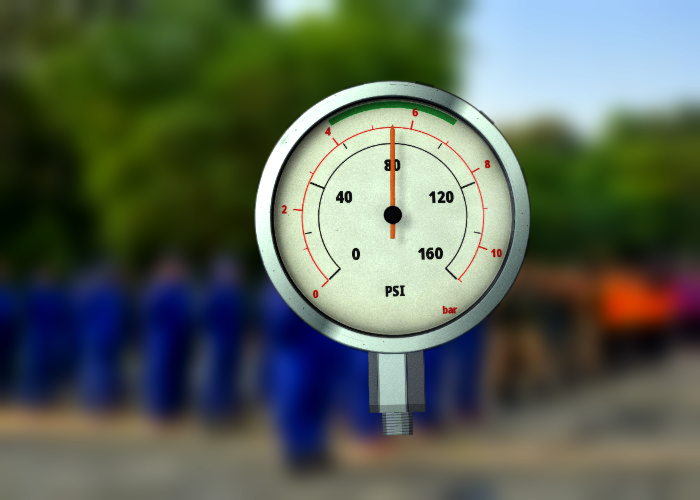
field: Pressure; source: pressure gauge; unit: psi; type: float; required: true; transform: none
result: 80 psi
